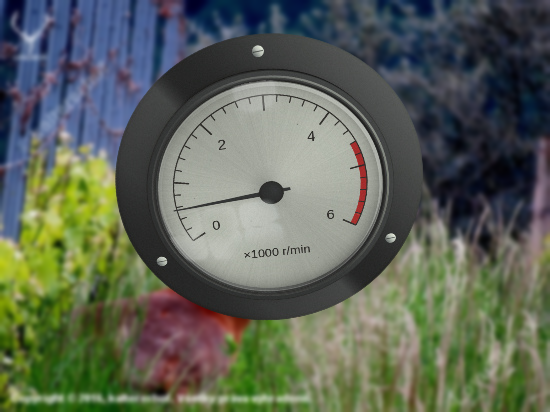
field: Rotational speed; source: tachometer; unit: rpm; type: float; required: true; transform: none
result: 600 rpm
